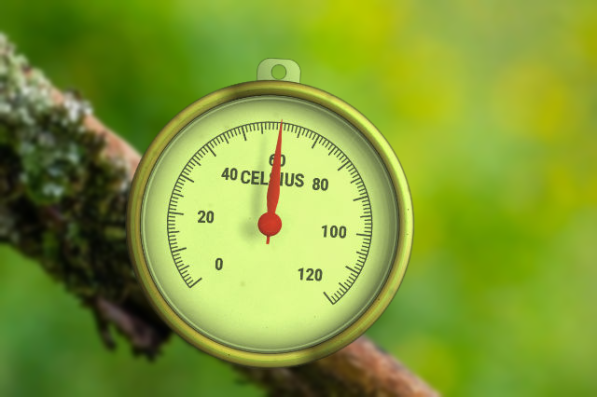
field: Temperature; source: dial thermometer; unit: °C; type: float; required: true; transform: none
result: 60 °C
